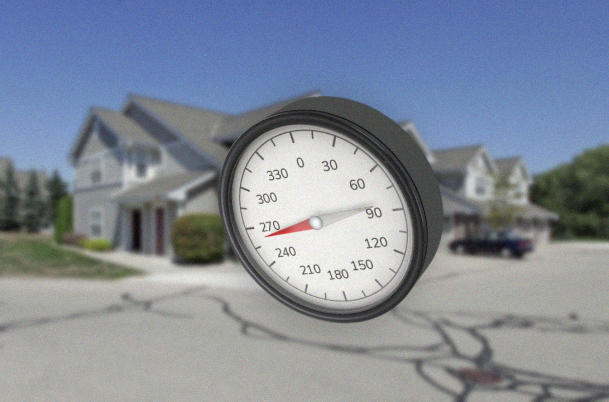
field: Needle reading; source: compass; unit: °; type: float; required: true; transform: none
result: 262.5 °
